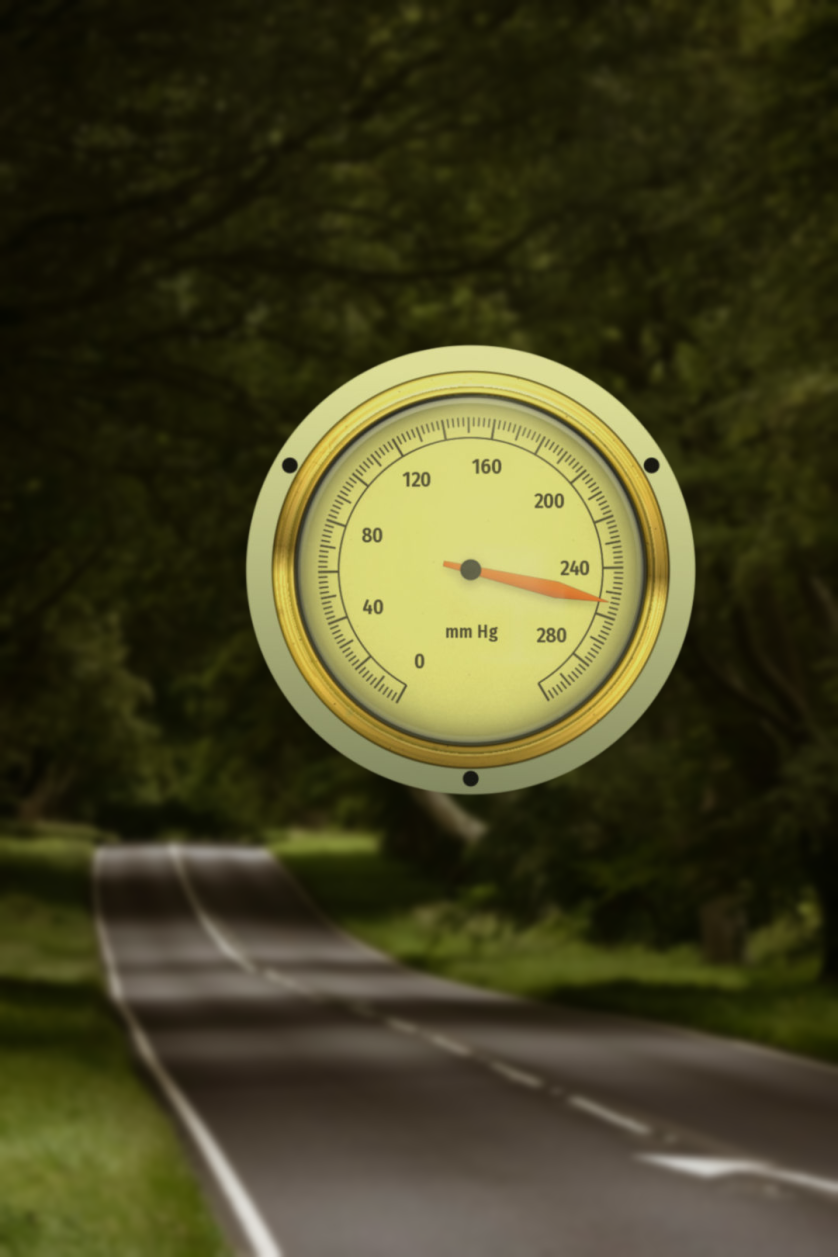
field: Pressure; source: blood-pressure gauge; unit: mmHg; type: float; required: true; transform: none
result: 254 mmHg
